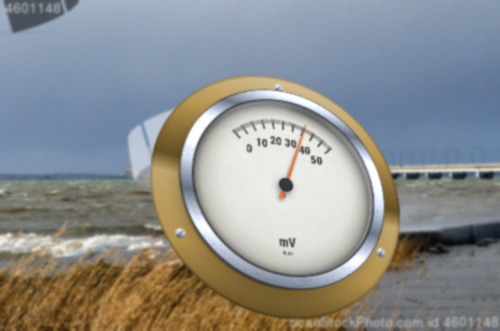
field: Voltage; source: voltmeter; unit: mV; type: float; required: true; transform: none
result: 35 mV
